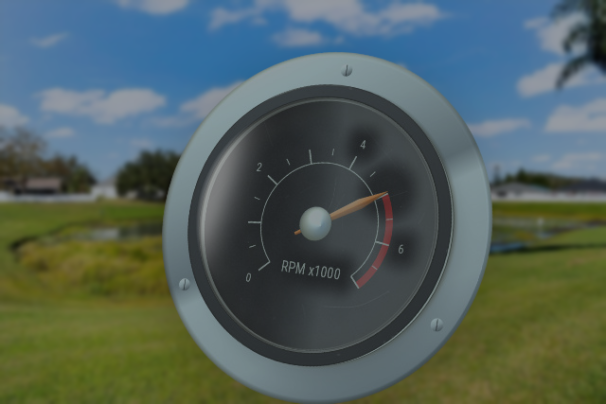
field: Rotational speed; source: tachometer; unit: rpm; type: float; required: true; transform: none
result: 5000 rpm
